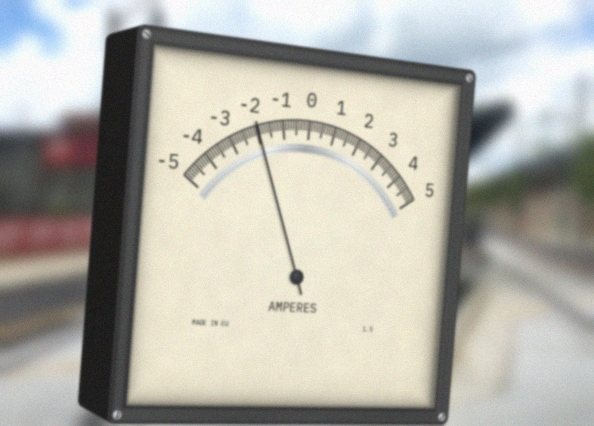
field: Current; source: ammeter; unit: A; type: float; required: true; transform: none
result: -2 A
